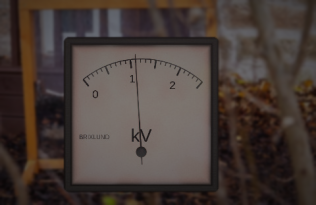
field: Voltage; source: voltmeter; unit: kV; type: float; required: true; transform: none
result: 1.1 kV
